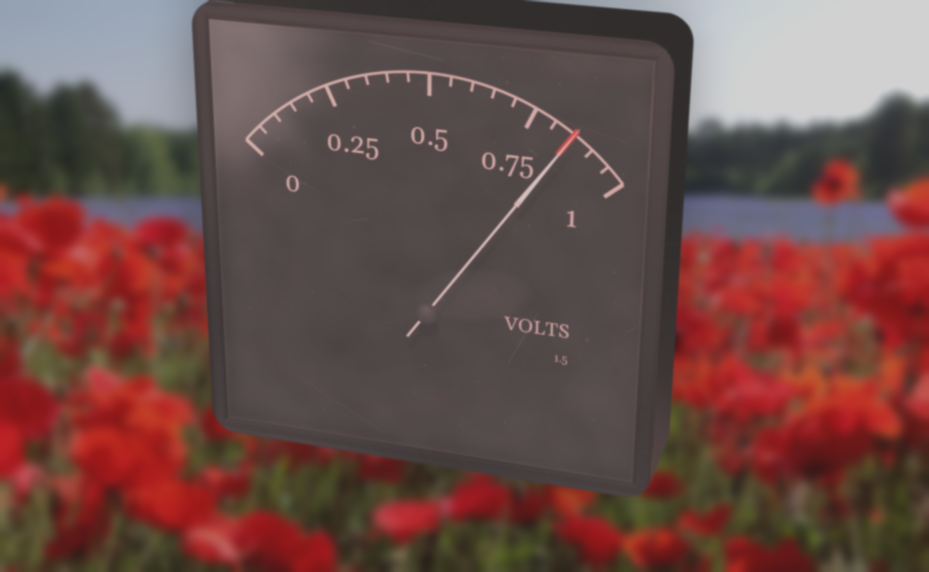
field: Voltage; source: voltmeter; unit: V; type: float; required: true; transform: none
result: 0.85 V
